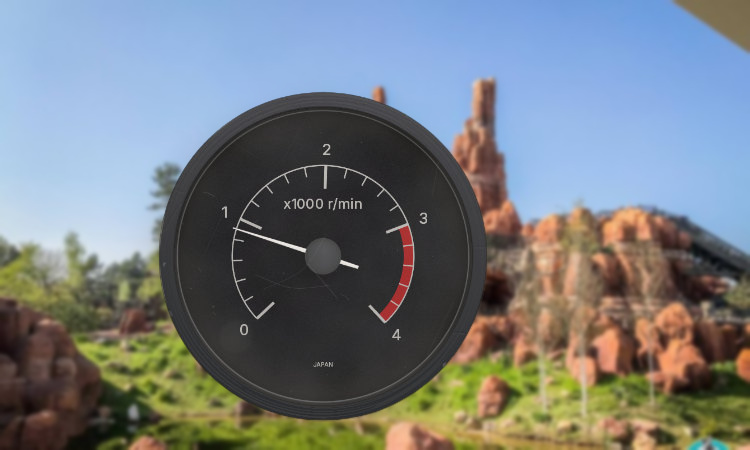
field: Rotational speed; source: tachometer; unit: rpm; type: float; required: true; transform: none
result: 900 rpm
